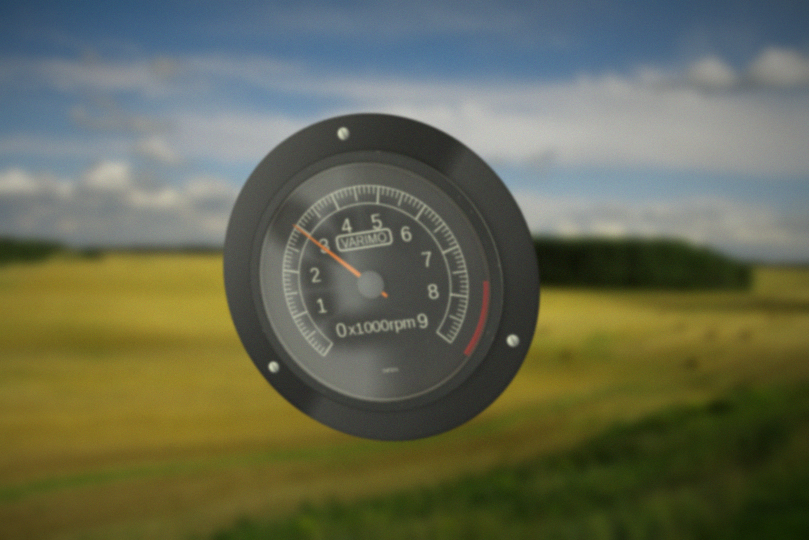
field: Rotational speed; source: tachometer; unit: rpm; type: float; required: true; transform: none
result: 3000 rpm
